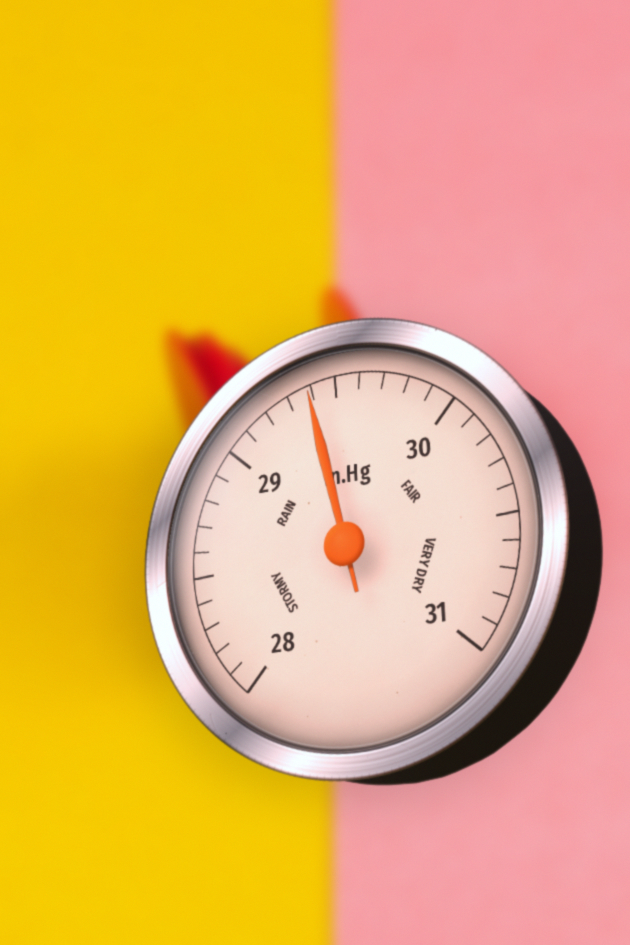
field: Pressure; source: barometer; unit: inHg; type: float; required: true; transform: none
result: 29.4 inHg
